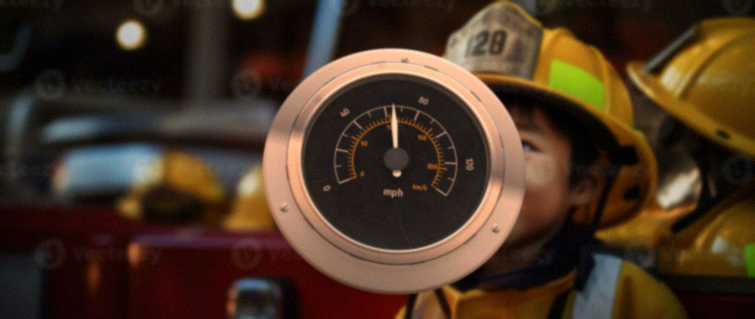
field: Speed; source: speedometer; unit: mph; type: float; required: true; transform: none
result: 65 mph
